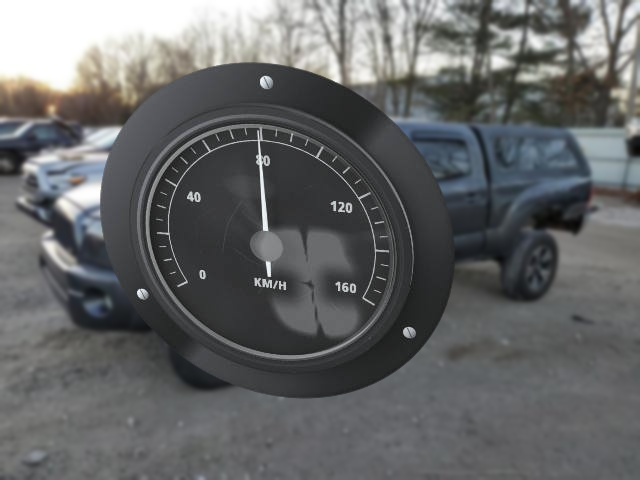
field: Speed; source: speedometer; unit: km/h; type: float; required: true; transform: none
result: 80 km/h
